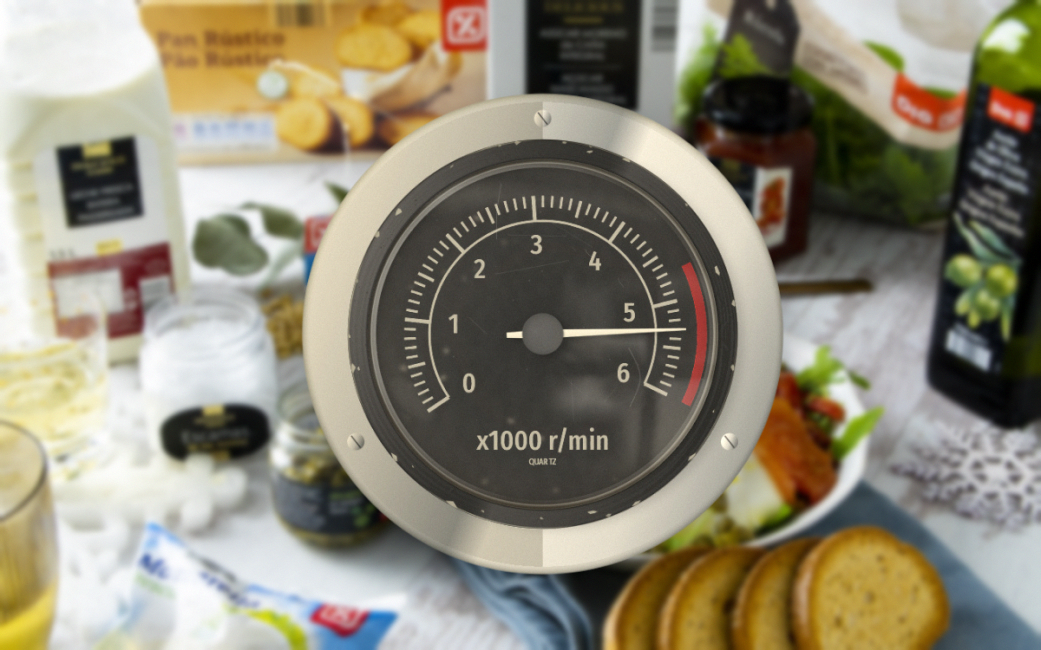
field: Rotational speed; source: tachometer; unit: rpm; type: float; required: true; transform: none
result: 5300 rpm
